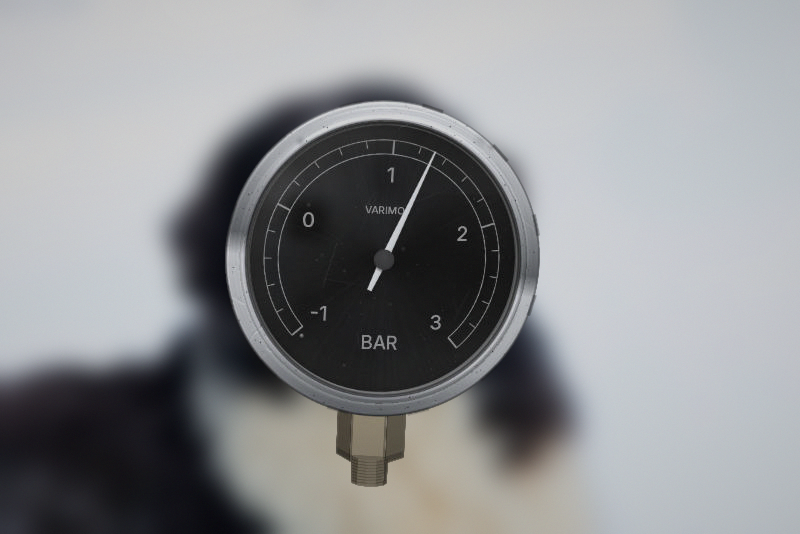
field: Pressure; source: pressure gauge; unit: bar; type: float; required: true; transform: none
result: 1.3 bar
